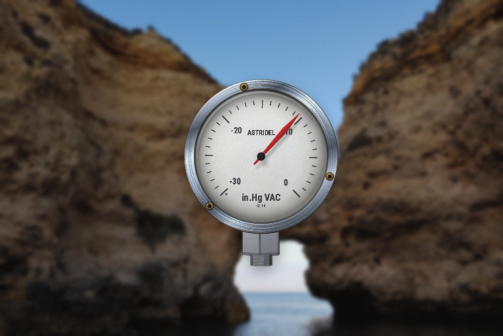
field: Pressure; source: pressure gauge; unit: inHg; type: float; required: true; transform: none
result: -10.5 inHg
